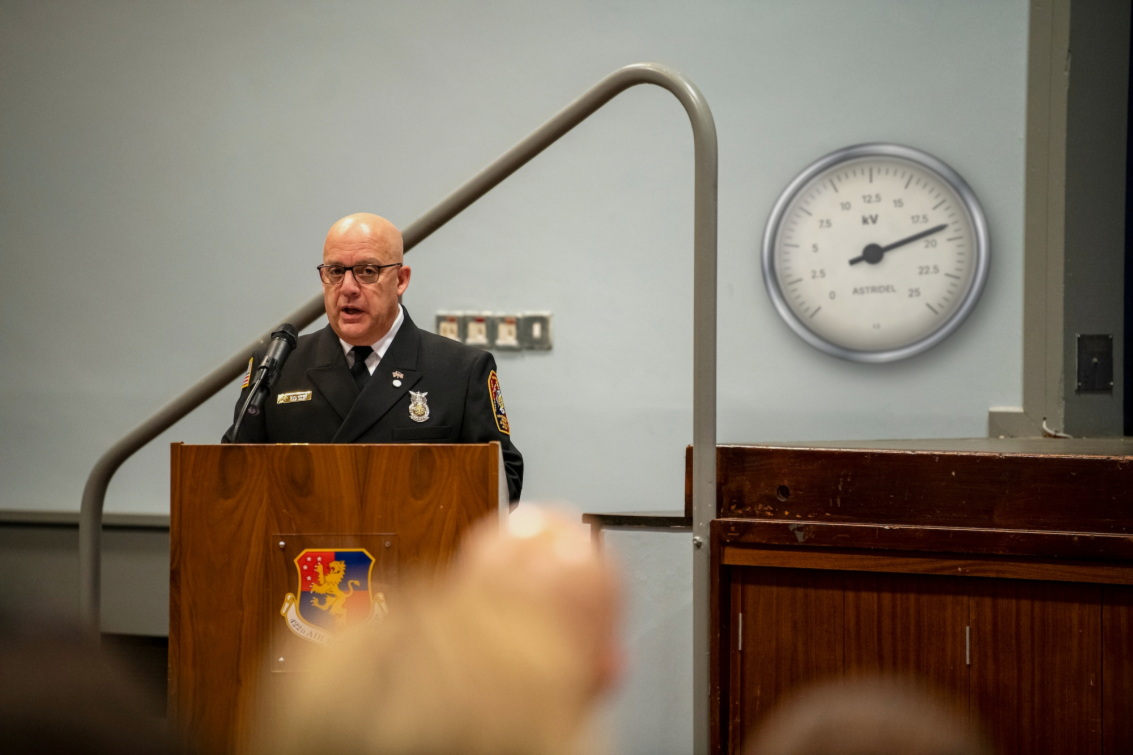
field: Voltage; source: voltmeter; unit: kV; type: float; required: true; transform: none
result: 19 kV
